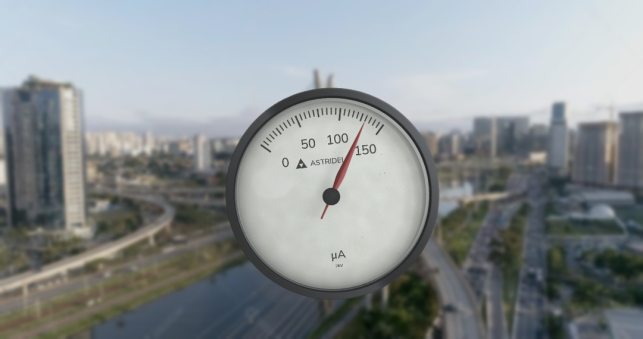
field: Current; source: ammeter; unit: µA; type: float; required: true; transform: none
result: 130 µA
